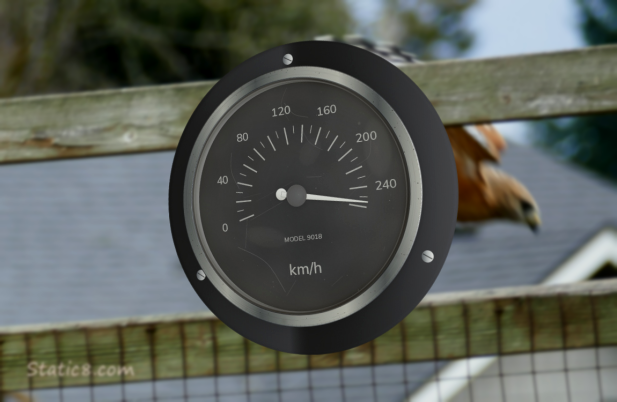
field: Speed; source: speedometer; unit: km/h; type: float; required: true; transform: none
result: 255 km/h
